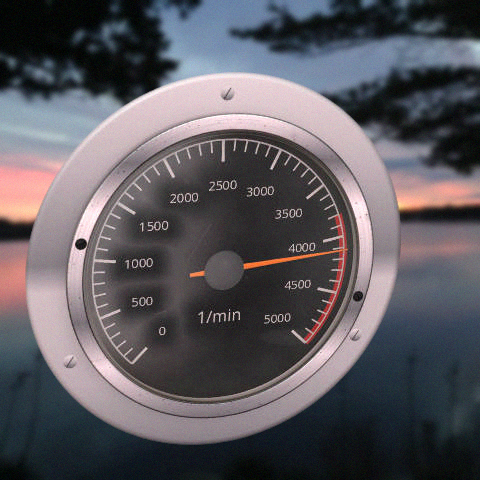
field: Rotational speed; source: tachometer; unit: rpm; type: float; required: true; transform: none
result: 4100 rpm
